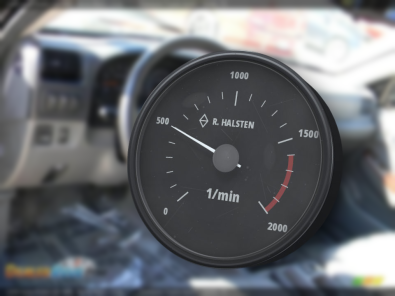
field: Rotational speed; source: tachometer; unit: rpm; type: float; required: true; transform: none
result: 500 rpm
